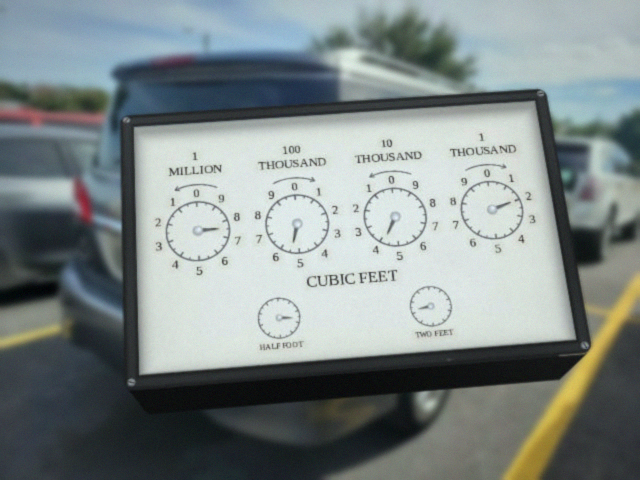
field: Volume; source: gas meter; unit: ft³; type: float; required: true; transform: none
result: 754200 ft³
